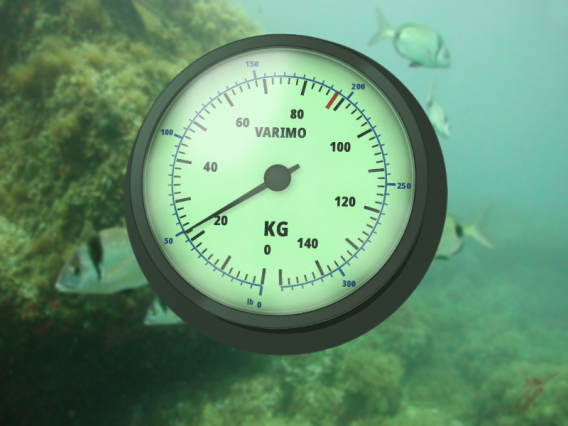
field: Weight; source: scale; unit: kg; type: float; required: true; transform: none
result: 22 kg
